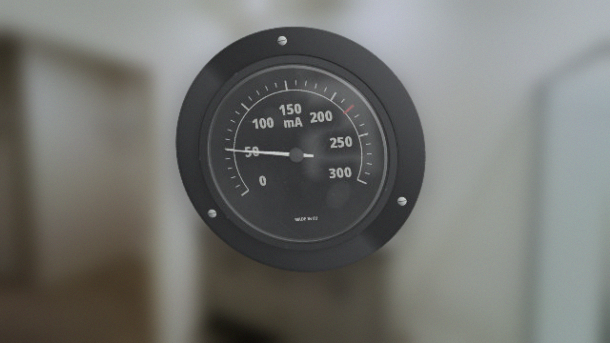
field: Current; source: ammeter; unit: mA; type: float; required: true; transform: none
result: 50 mA
